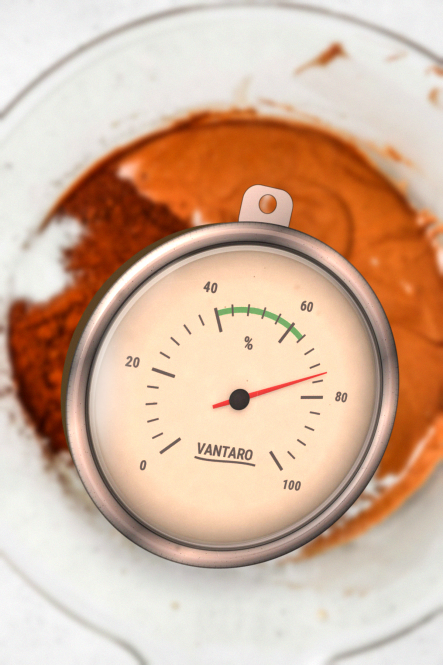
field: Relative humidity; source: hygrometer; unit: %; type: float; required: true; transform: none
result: 74 %
